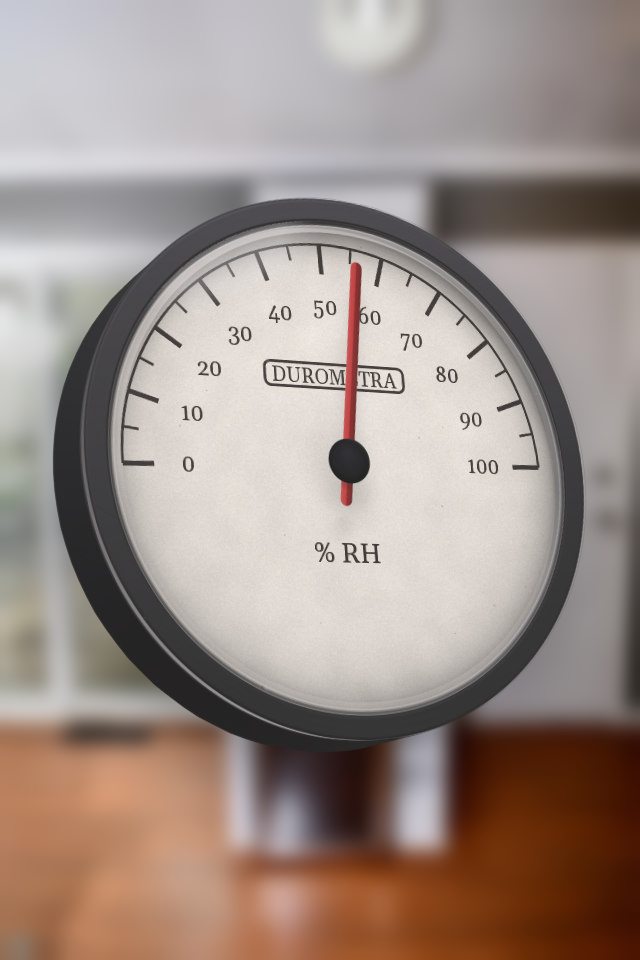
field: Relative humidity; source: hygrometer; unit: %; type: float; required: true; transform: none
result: 55 %
